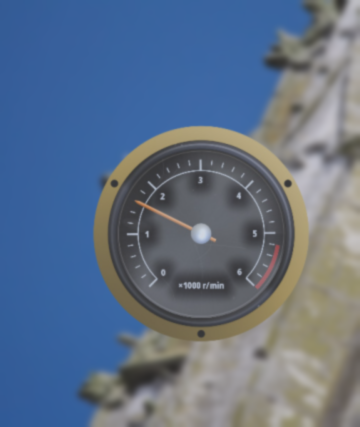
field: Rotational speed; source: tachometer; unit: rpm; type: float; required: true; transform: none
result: 1600 rpm
